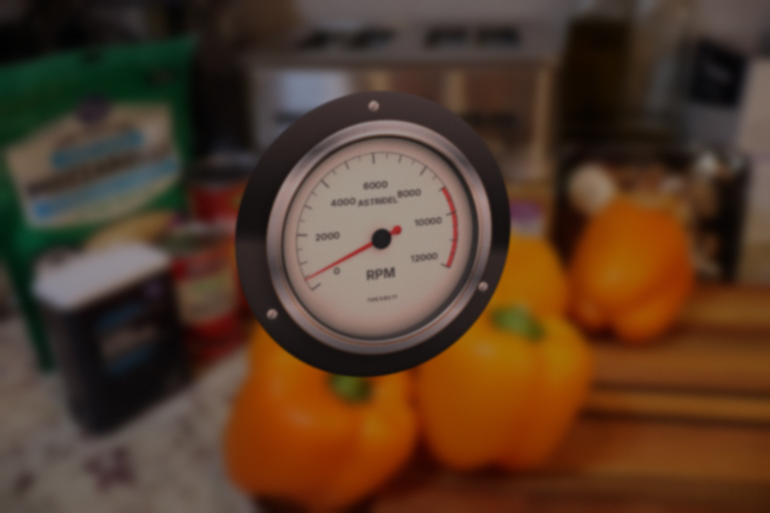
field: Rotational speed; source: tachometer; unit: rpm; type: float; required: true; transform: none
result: 500 rpm
